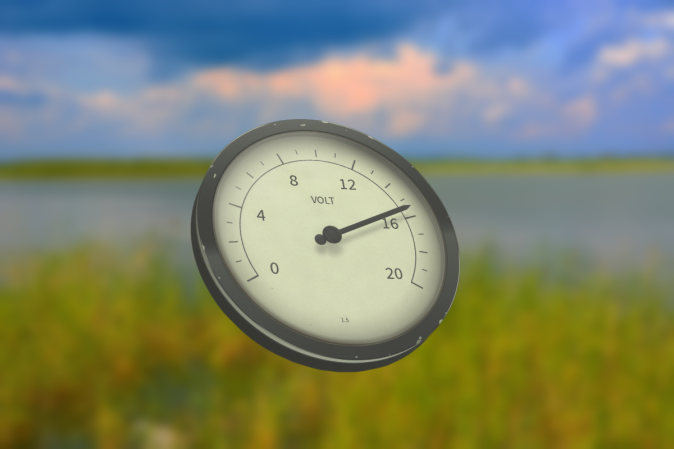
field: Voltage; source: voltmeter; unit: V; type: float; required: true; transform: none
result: 15.5 V
